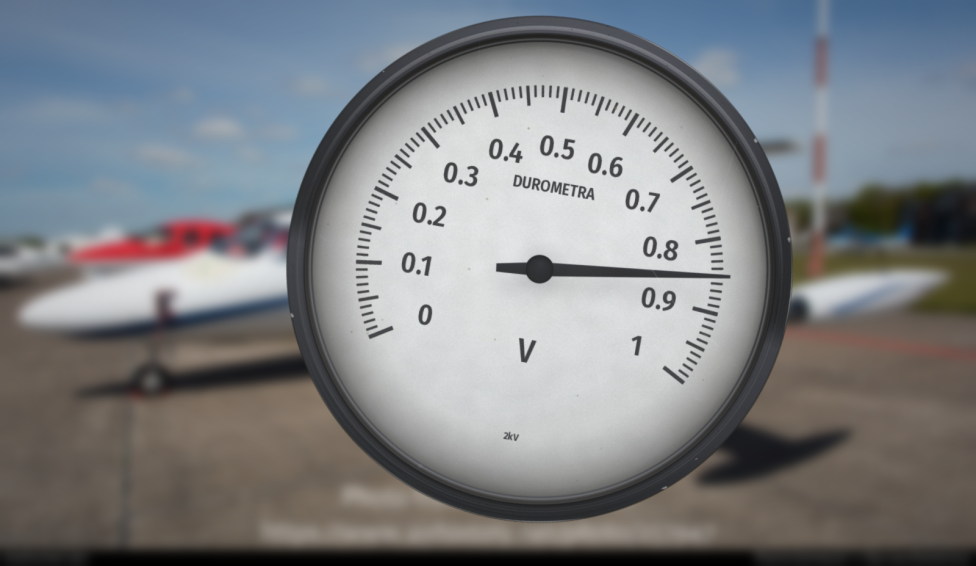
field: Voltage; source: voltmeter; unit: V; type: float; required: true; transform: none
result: 0.85 V
